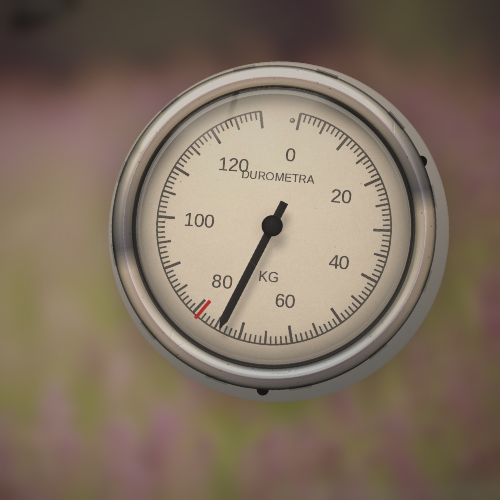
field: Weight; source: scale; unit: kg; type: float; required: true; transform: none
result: 74 kg
